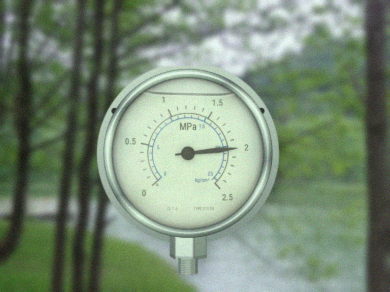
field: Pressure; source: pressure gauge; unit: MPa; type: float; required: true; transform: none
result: 2 MPa
